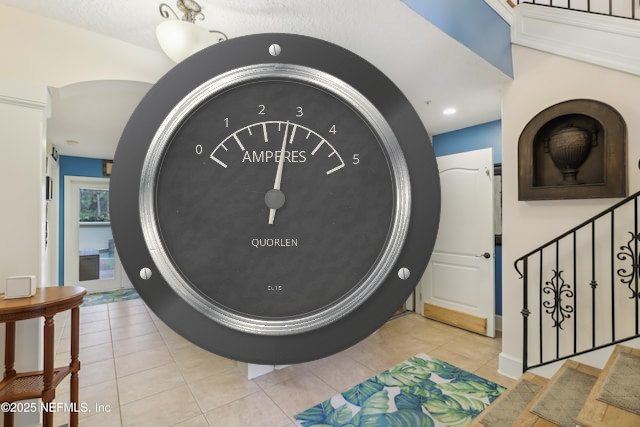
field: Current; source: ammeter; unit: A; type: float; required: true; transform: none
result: 2.75 A
